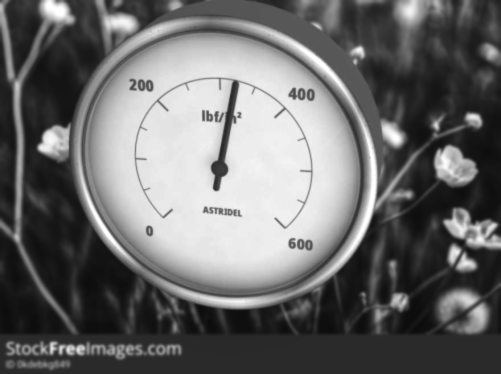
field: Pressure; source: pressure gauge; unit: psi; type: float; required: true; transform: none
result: 325 psi
